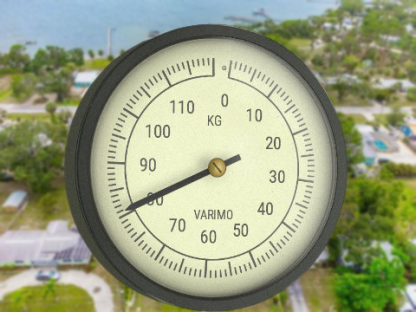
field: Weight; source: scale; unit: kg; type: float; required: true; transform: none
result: 81 kg
